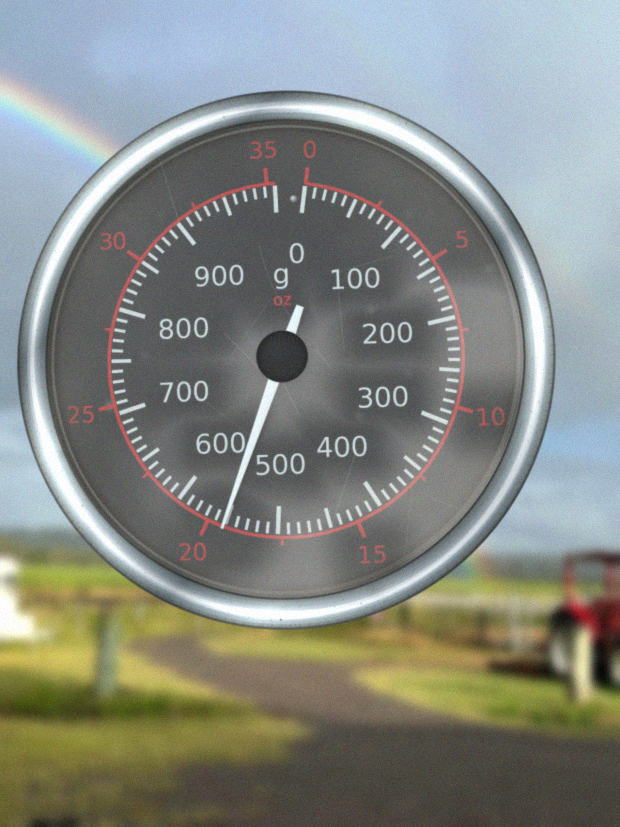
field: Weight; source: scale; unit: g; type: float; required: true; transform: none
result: 550 g
